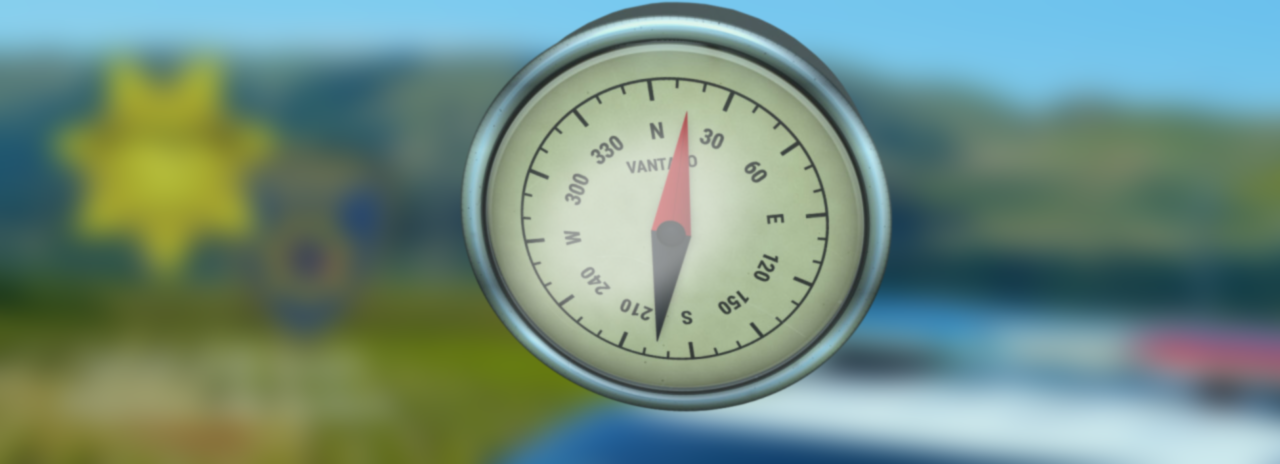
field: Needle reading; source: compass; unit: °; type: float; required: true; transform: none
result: 15 °
